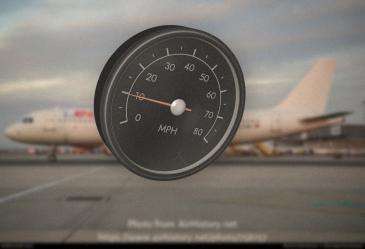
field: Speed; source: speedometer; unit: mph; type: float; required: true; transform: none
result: 10 mph
